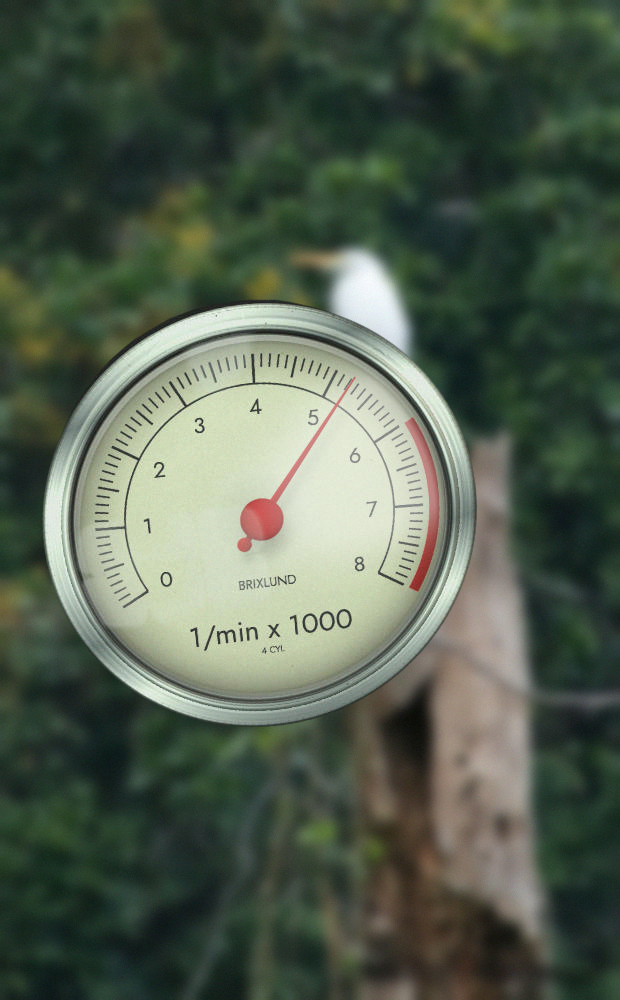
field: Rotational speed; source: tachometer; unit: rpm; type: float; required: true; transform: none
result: 5200 rpm
